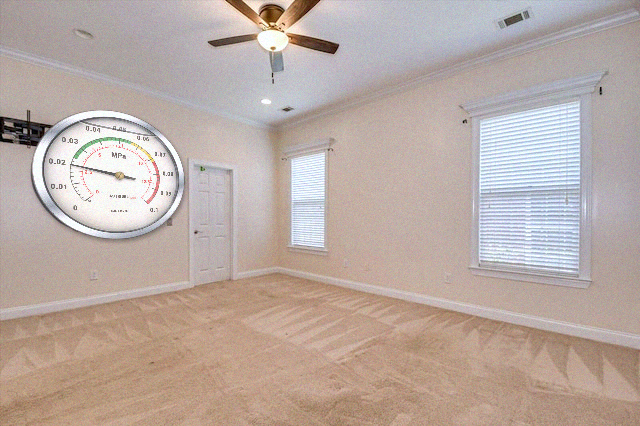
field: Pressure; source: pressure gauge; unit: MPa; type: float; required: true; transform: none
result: 0.02 MPa
